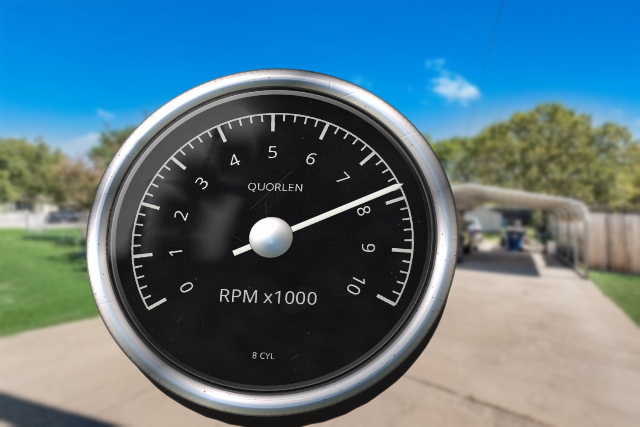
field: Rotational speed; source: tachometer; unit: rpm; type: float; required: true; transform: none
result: 7800 rpm
